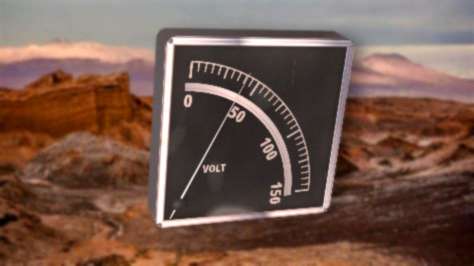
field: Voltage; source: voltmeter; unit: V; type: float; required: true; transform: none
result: 40 V
